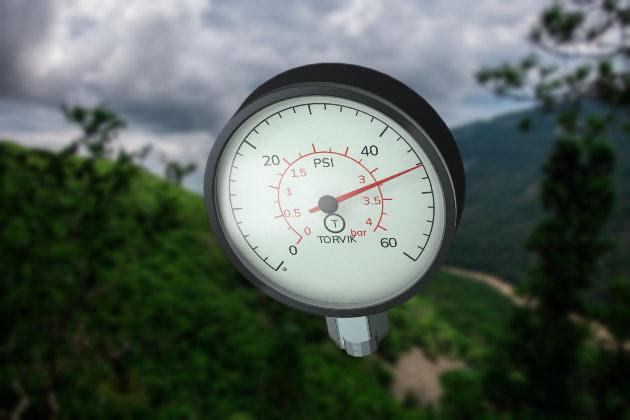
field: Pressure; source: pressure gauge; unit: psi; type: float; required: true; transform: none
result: 46 psi
